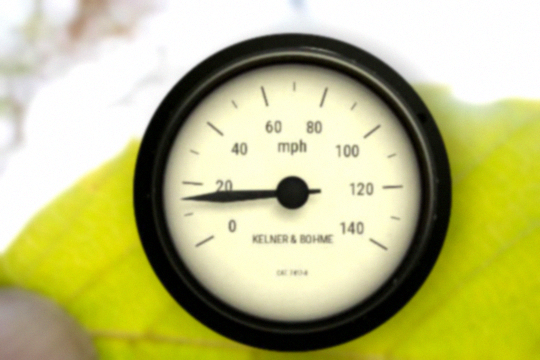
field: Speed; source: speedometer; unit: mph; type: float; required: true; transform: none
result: 15 mph
